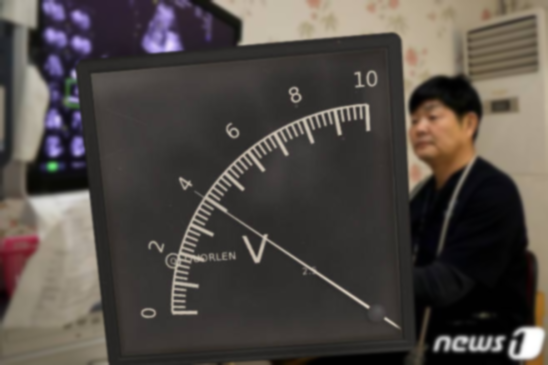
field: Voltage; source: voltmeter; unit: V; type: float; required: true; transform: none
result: 4 V
